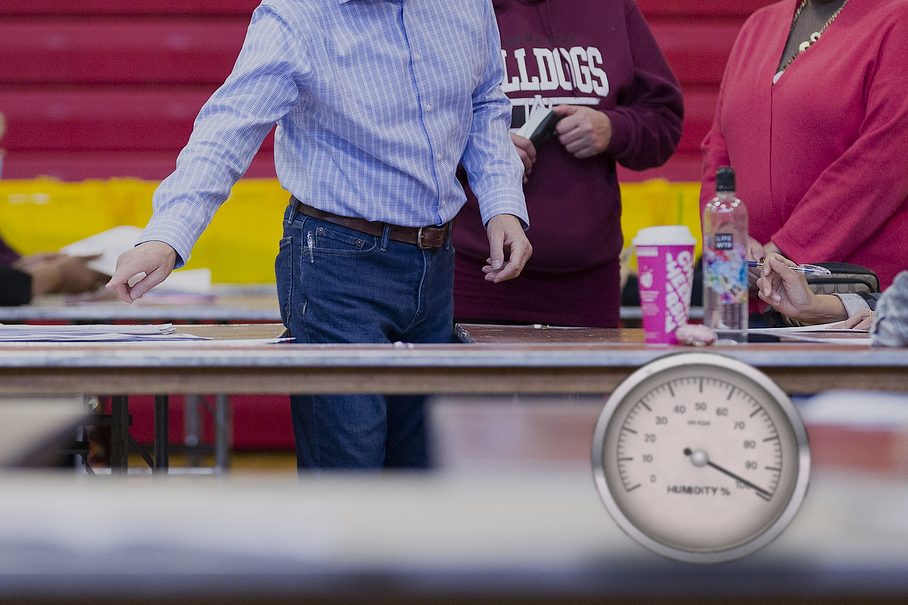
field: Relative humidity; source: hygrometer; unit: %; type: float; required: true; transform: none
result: 98 %
